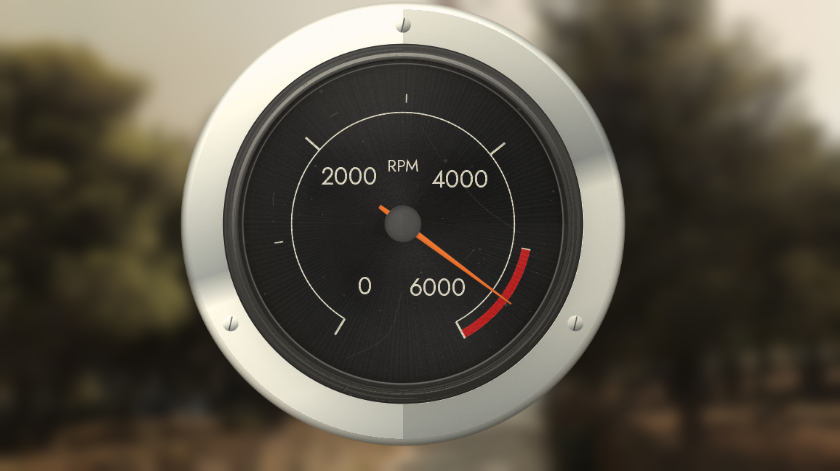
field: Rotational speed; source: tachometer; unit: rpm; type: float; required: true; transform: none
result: 5500 rpm
